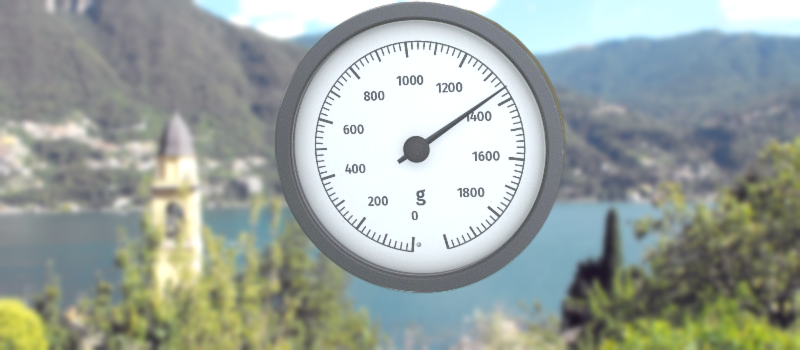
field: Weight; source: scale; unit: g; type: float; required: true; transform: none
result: 1360 g
